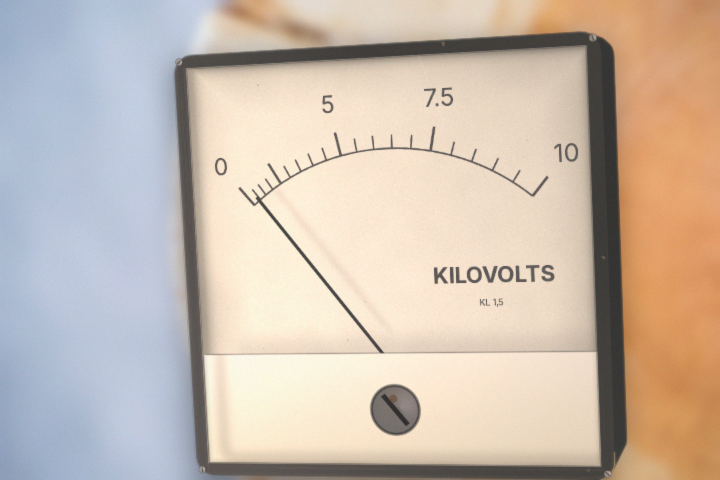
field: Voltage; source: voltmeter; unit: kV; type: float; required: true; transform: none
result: 1 kV
